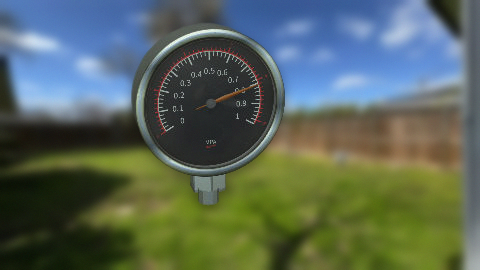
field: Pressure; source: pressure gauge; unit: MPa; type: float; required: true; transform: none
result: 0.8 MPa
